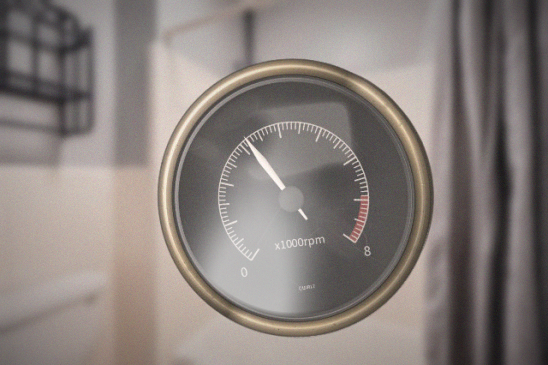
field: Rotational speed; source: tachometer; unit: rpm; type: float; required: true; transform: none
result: 3200 rpm
